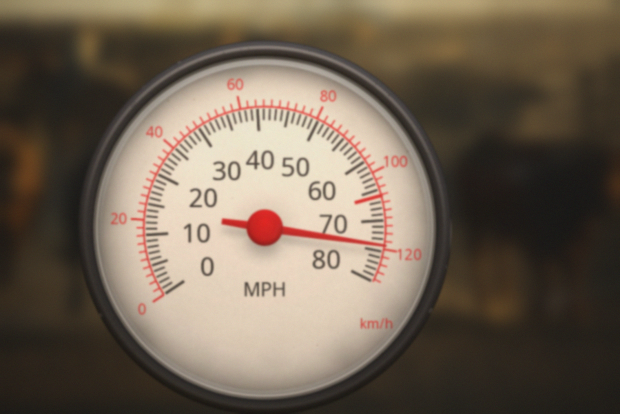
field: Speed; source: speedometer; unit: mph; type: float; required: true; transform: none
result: 74 mph
